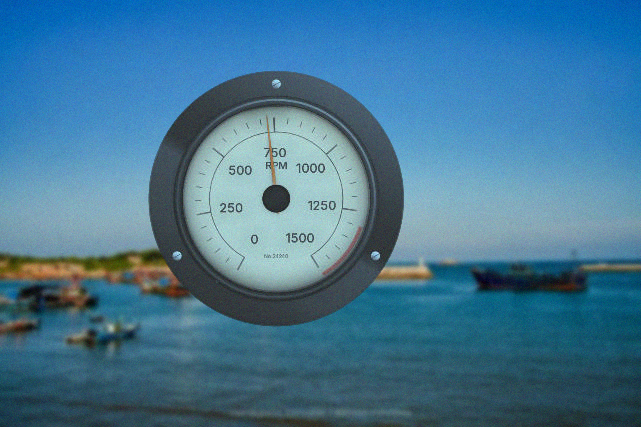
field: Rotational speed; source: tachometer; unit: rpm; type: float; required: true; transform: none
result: 725 rpm
